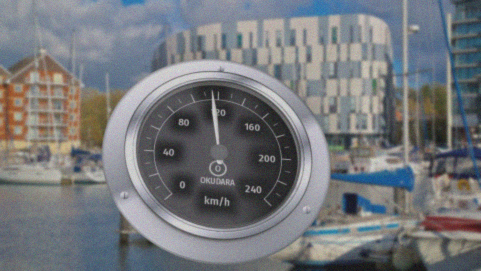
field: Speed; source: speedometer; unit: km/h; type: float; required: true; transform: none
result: 115 km/h
